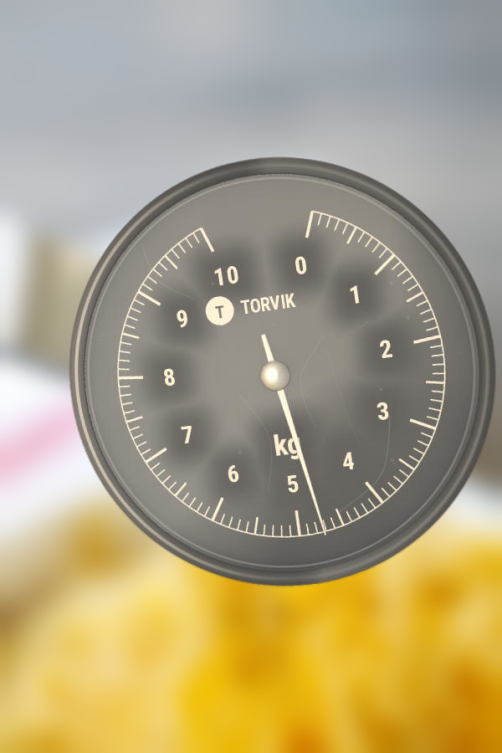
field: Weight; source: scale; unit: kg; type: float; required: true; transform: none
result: 4.7 kg
